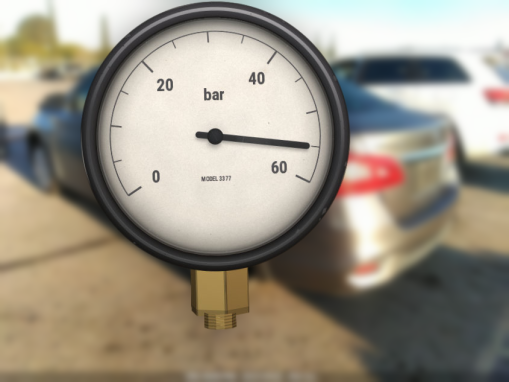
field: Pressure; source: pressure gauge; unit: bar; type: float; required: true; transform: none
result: 55 bar
